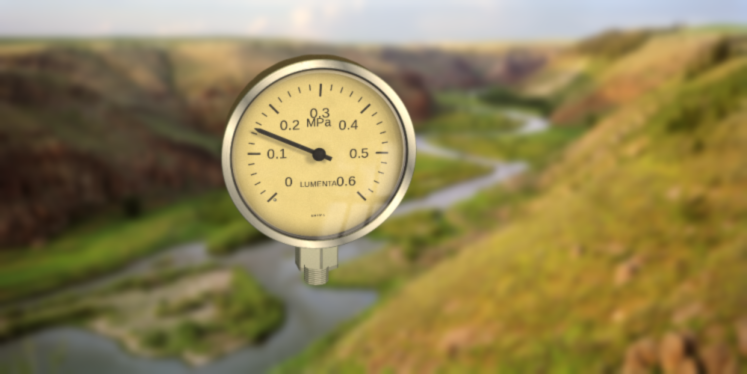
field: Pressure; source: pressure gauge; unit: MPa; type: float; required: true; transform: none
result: 0.15 MPa
